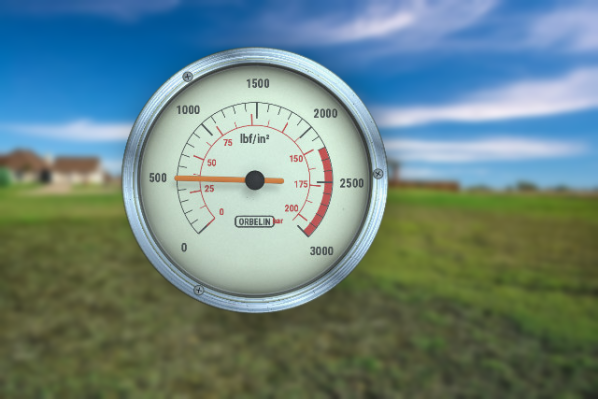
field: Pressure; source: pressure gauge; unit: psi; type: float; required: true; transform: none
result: 500 psi
